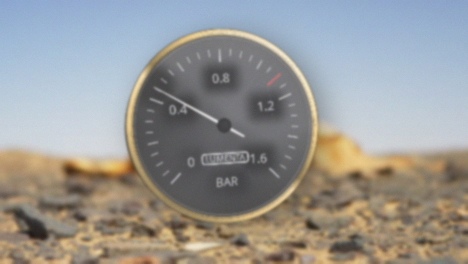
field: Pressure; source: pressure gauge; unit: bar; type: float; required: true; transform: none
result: 0.45 bar
